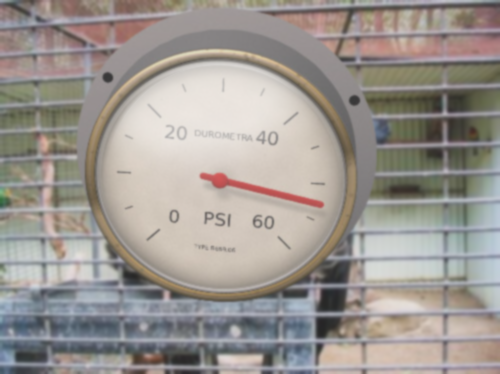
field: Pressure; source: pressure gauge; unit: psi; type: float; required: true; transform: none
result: 52.5 psi
